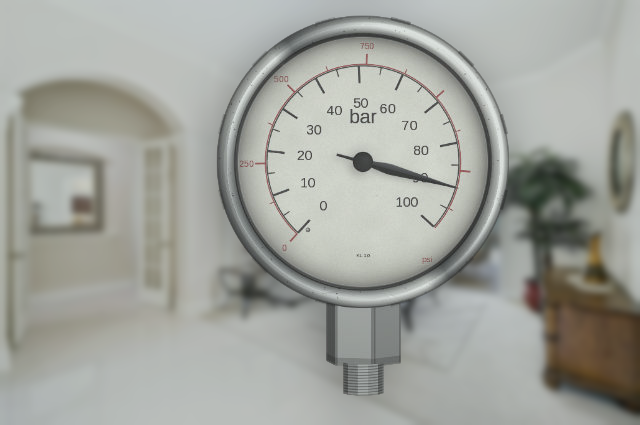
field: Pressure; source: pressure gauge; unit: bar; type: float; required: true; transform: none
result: 90 bar
